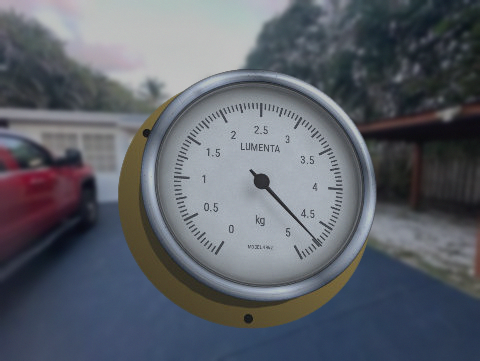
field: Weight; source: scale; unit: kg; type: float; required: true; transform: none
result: 4.75 kg
